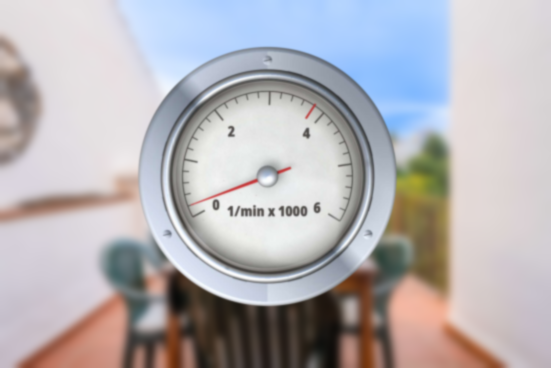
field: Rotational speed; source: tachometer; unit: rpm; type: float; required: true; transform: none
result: 200 rpm
